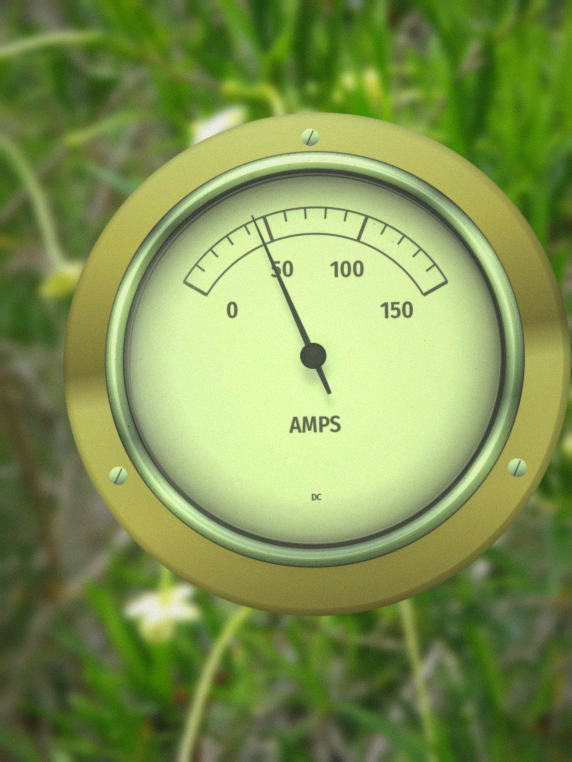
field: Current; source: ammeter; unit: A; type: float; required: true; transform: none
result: 45 A
